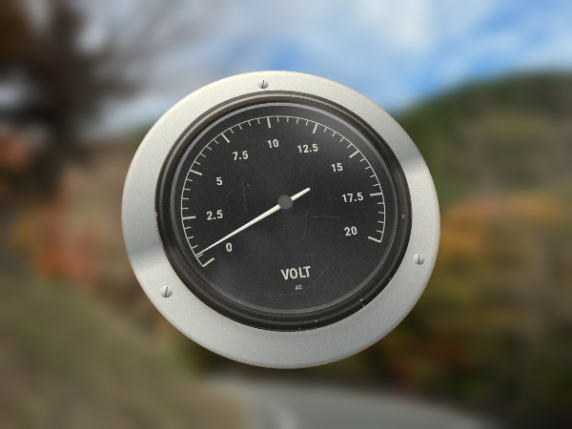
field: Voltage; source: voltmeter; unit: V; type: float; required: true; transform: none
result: 0.5 V
